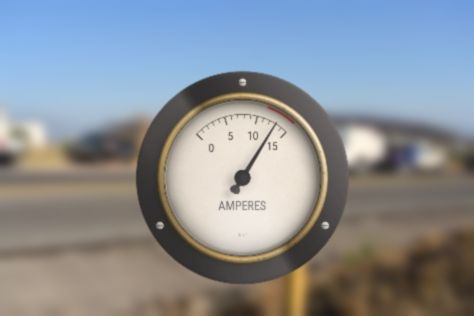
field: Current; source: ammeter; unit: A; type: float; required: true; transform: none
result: 13 A
